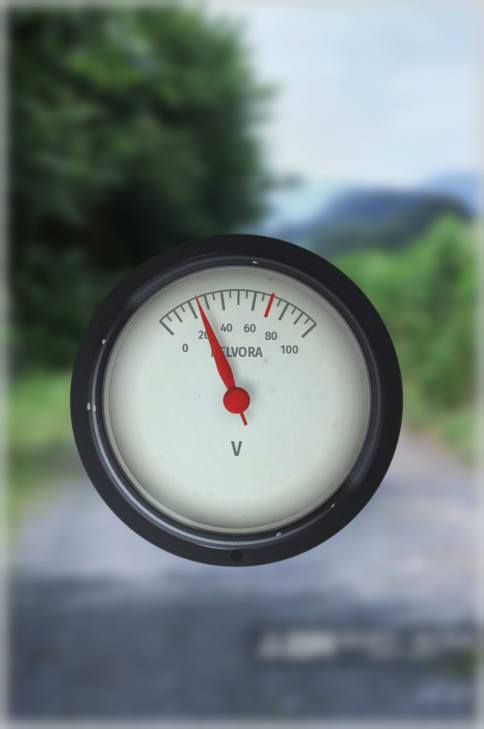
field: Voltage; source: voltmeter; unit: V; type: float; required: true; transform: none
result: 25 V
